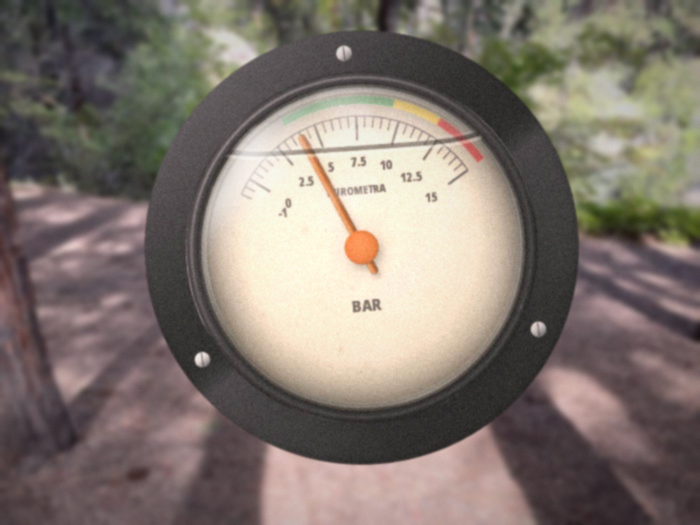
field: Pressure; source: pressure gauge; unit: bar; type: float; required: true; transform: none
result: 4 bar
